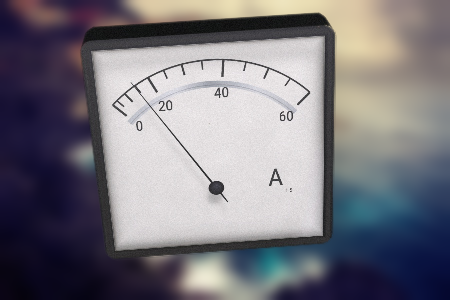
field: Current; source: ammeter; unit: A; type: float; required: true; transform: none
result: 15 A
